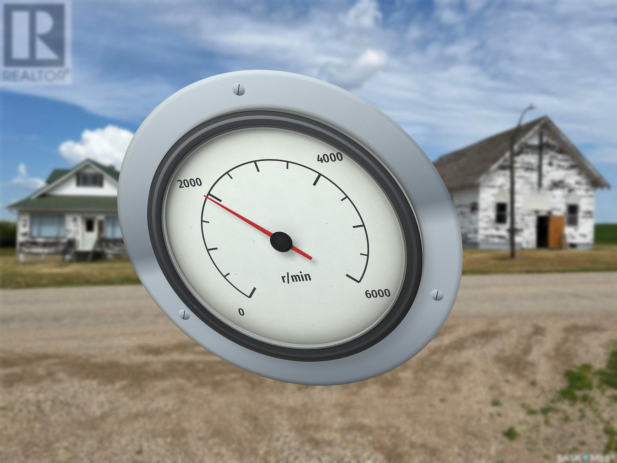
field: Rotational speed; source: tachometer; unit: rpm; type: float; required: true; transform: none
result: 2000 rpm
